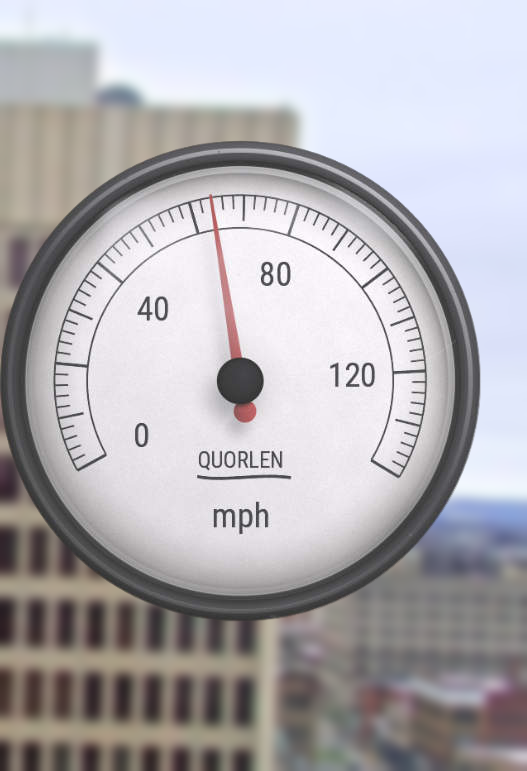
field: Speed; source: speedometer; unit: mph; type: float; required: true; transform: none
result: 64 mph
